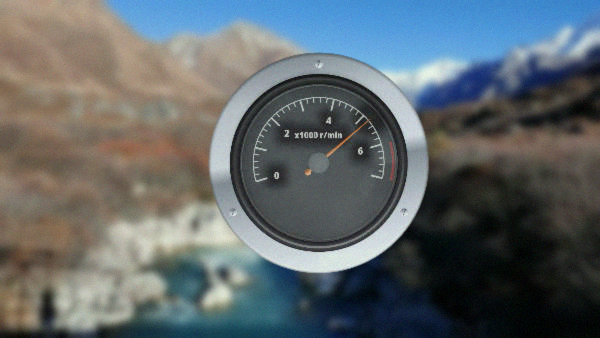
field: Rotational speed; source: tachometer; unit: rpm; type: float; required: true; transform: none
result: 5200 rpm
